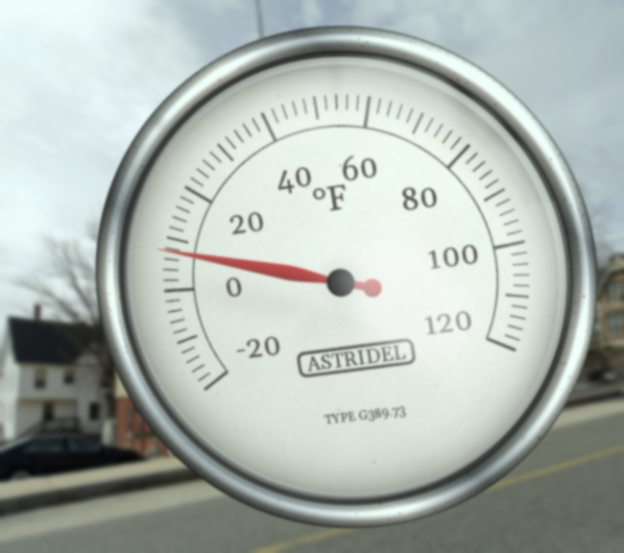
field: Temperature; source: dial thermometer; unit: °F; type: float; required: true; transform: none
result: 8 °F
